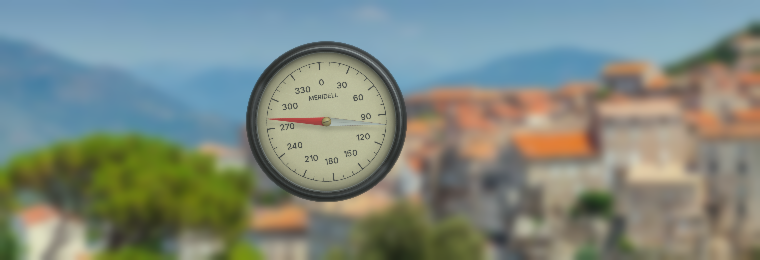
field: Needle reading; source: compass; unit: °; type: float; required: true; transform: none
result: 280 °
